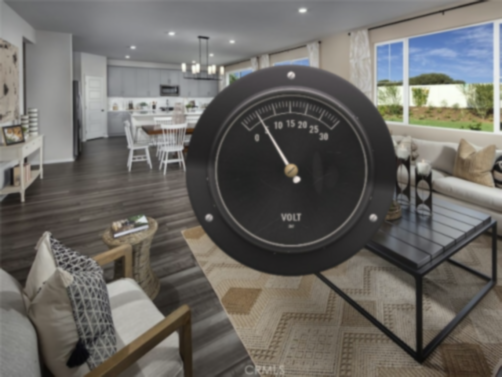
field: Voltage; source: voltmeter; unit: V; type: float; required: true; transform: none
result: 5 V
